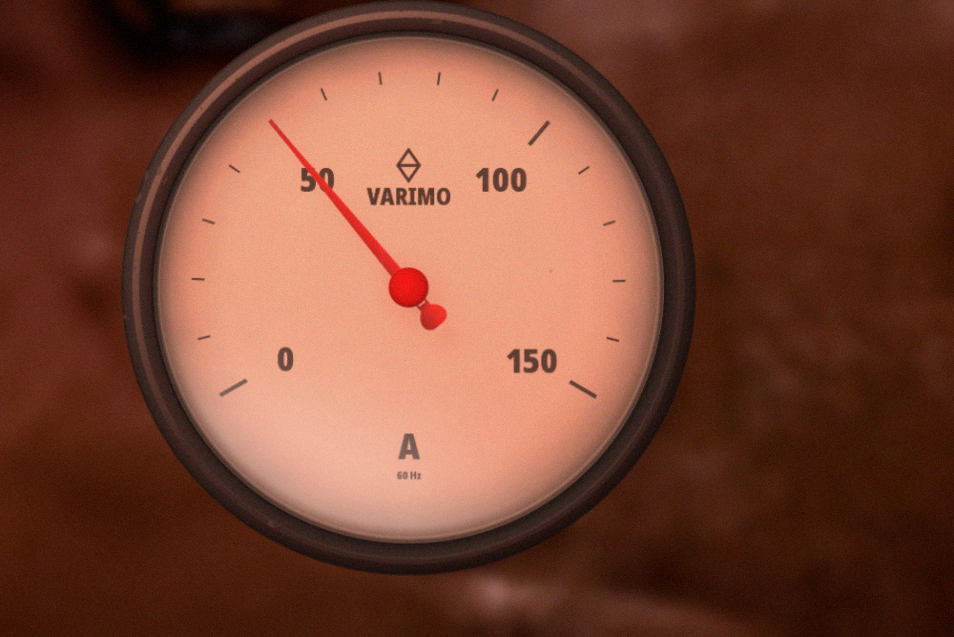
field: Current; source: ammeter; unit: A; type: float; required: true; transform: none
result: 50 A
